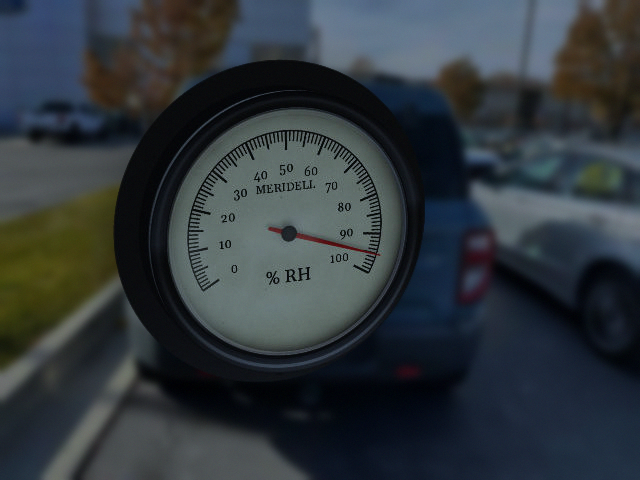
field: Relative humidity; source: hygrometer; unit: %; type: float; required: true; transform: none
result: 95 %
